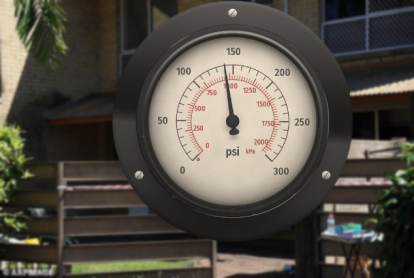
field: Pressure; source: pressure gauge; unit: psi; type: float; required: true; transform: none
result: 140 psi
